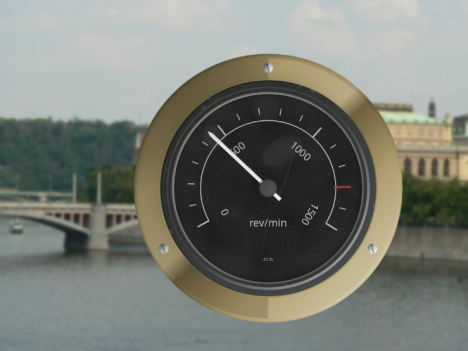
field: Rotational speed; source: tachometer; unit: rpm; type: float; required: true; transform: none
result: 450 rpm
